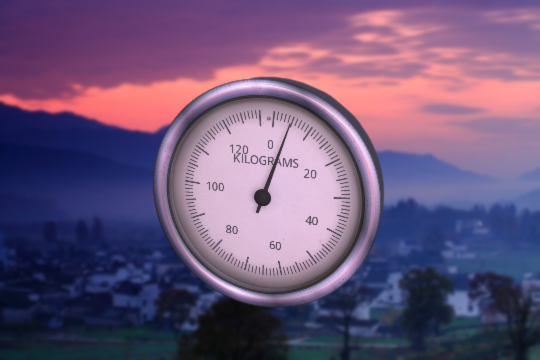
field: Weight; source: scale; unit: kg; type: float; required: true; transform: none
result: 5 kg
